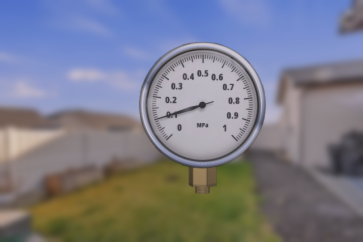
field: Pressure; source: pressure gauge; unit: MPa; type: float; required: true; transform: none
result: 0.1 MPa
